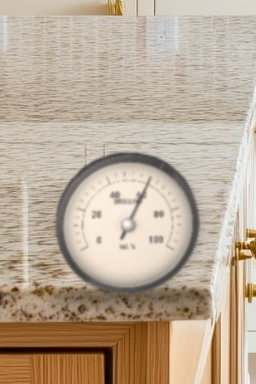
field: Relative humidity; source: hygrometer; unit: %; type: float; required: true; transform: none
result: 60 %
